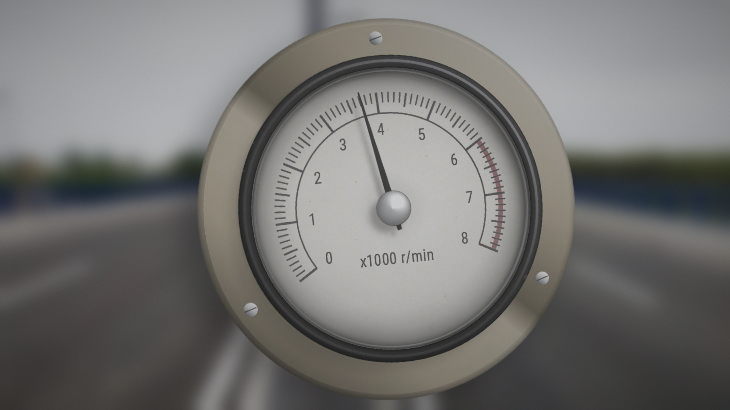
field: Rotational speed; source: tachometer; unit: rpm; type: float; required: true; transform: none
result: 3700 rpm
